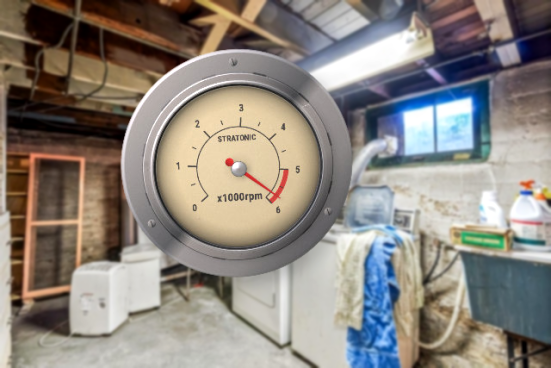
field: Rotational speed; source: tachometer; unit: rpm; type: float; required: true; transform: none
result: 5750 rpm
